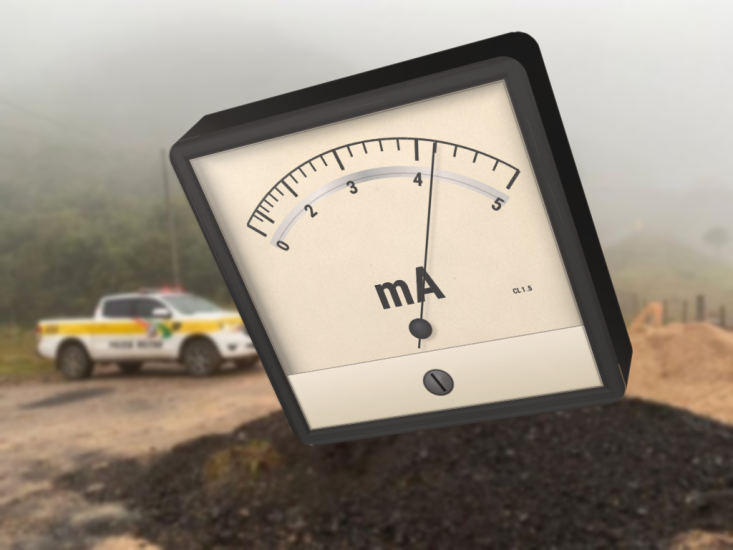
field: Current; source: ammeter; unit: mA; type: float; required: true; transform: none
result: 4.2 mA
